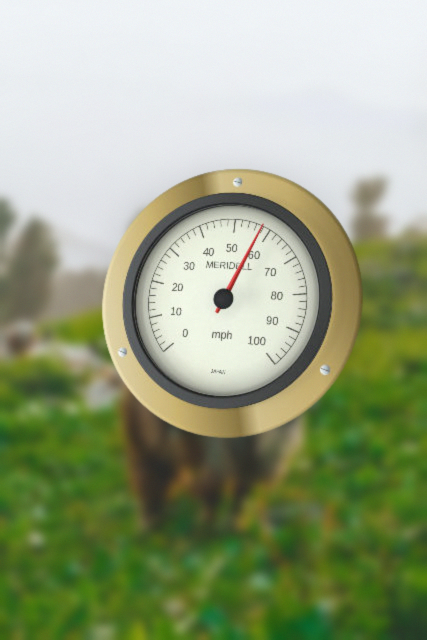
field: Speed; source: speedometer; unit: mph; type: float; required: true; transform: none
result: 58 mph
